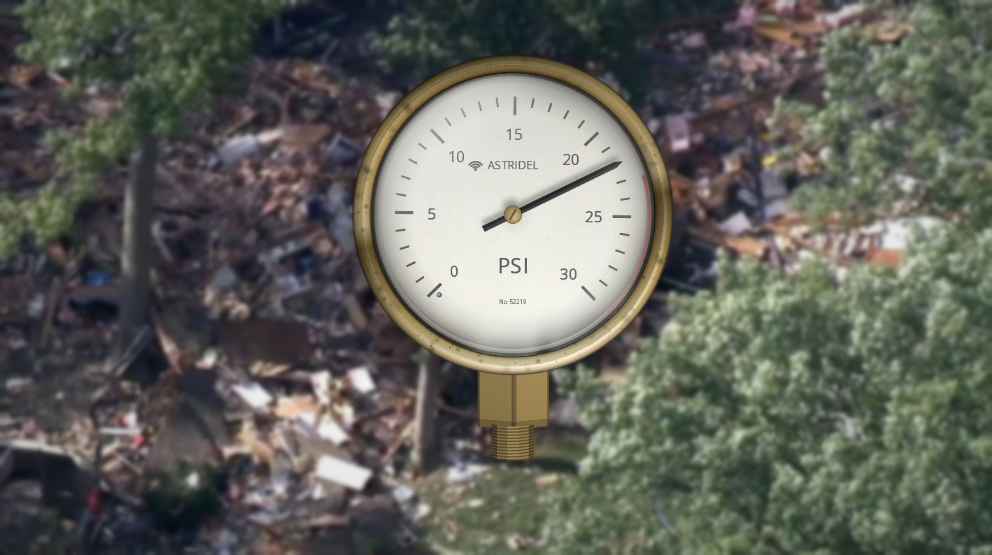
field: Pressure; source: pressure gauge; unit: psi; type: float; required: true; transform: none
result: 22 psi
